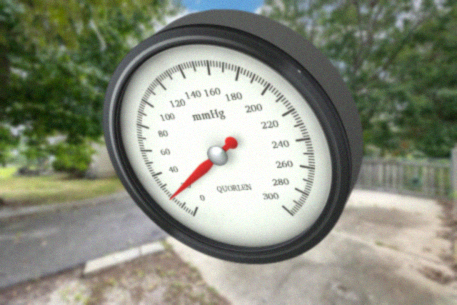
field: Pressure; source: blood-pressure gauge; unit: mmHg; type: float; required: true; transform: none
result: 20 mmHg
